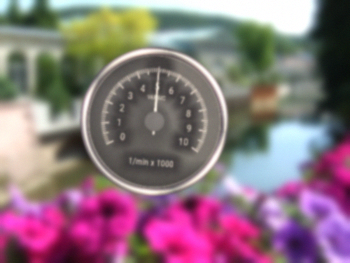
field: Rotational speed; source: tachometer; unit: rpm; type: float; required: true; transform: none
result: 5000 rpm
